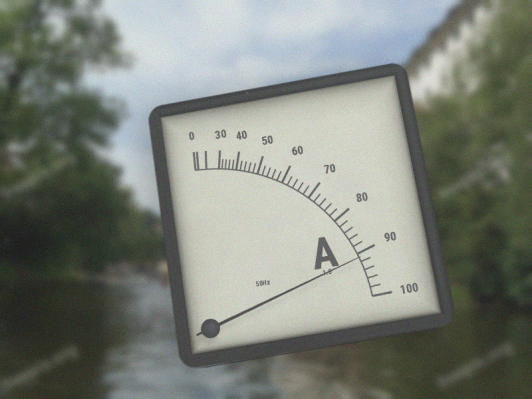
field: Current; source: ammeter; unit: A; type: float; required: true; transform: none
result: 91 A
